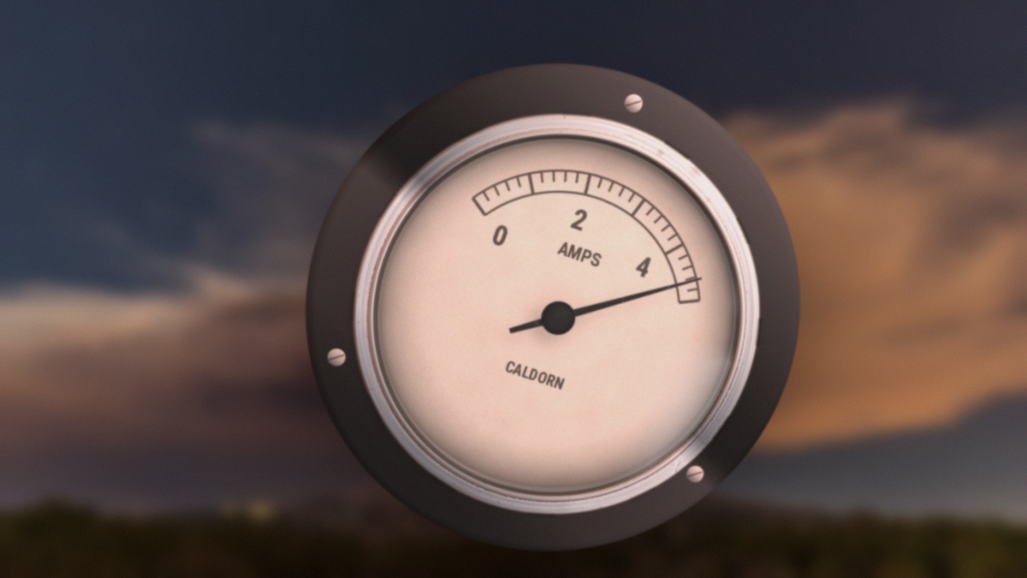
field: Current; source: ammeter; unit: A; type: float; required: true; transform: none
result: 4.6 A
